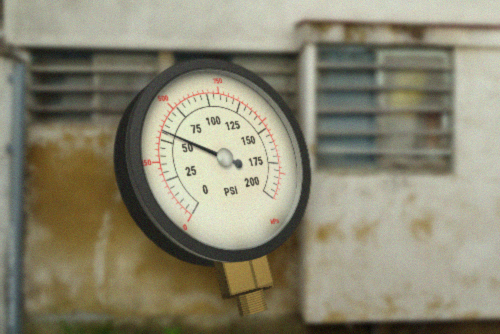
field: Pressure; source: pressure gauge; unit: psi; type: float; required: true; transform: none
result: 55 psi
